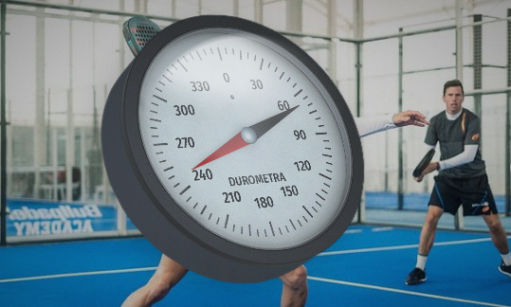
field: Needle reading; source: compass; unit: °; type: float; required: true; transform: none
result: 247.5 °
